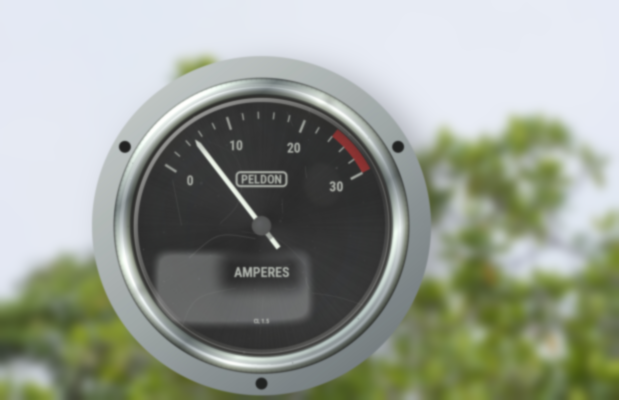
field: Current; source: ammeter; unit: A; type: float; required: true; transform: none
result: 5 A
